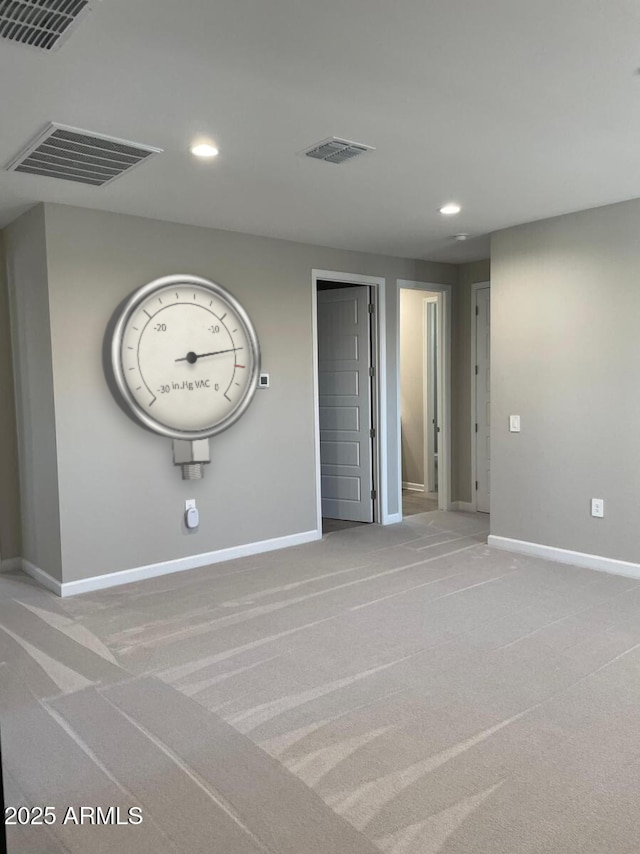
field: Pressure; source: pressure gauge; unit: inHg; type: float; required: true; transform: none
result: -6 inHg
